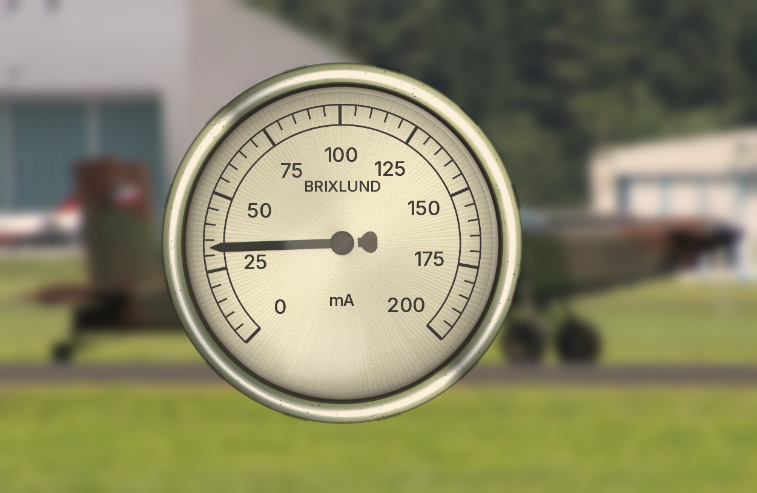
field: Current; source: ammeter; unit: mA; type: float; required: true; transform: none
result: 32.5 mA
